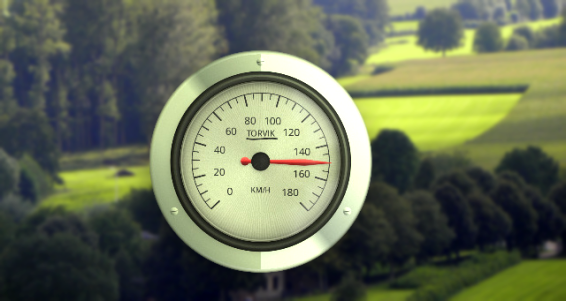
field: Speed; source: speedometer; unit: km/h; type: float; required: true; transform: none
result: 150 km/h
